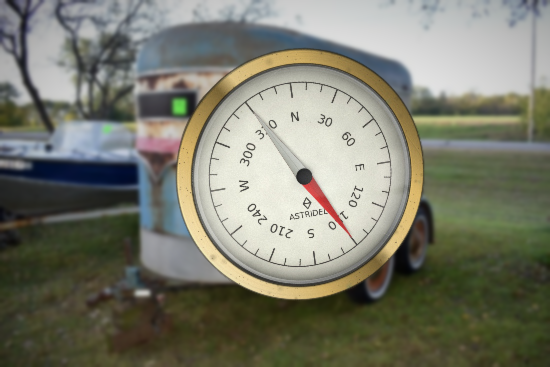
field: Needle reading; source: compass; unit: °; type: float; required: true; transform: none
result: 150 °
